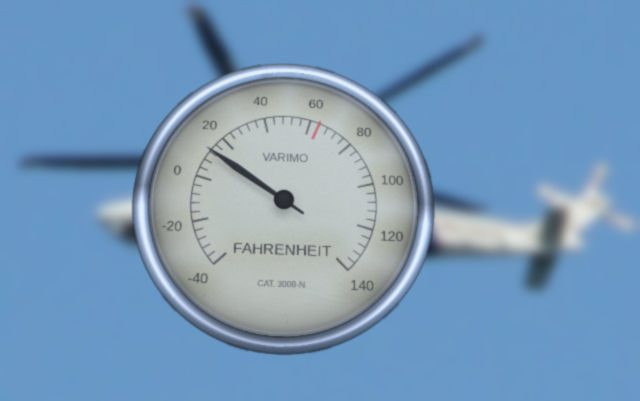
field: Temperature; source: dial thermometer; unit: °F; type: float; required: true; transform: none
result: 12 °F
